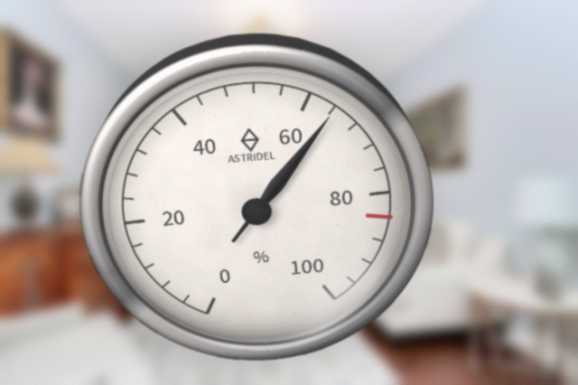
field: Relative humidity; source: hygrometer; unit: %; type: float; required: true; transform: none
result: 64 %
